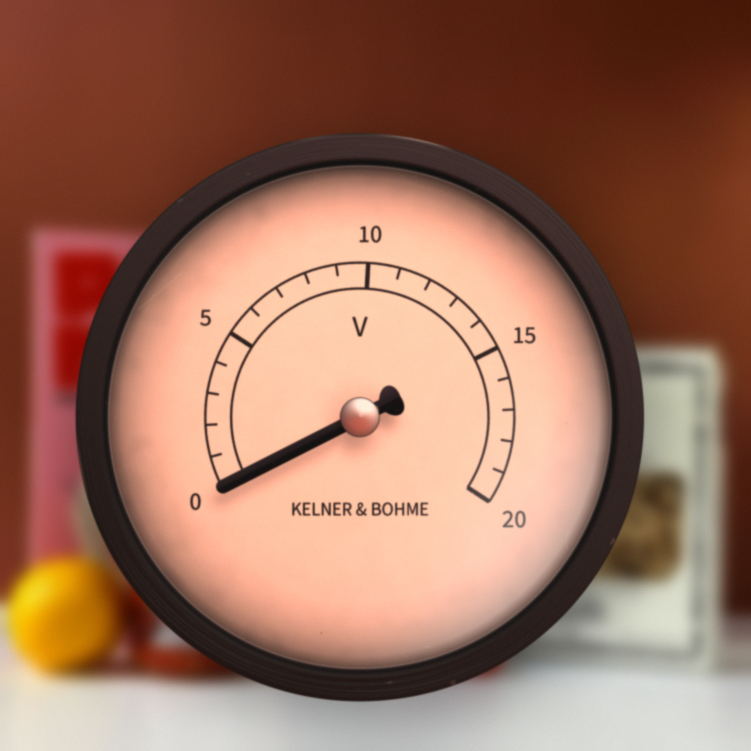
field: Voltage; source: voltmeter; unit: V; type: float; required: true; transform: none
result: 0 V
